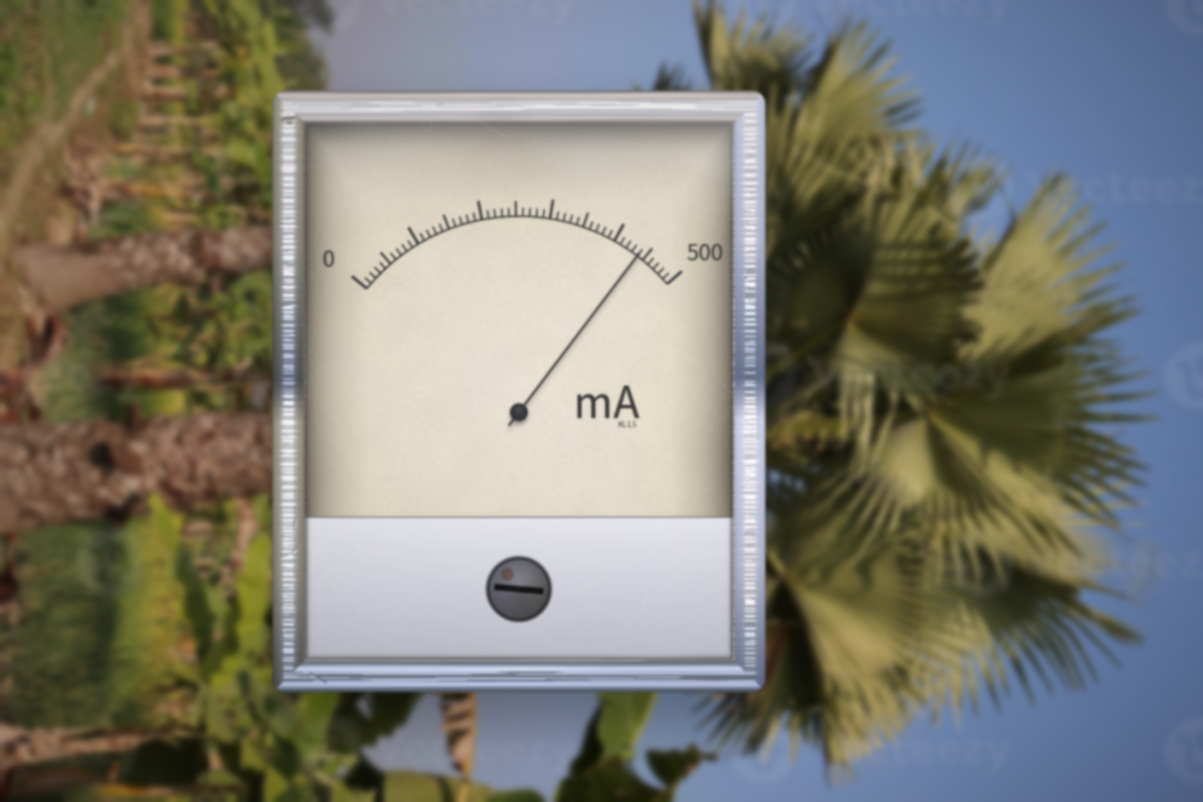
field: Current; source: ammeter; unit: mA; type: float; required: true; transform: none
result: 440 mA
